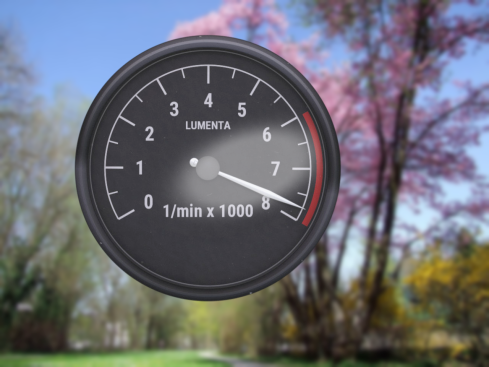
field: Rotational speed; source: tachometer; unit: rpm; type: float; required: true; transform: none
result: 7750 rpm
